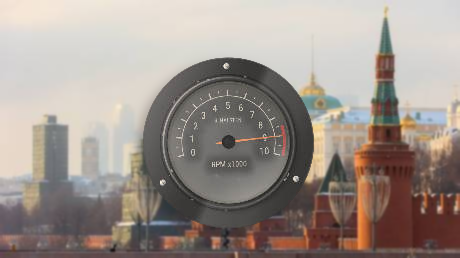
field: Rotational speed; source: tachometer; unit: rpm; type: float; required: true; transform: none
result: 9000 rpm
